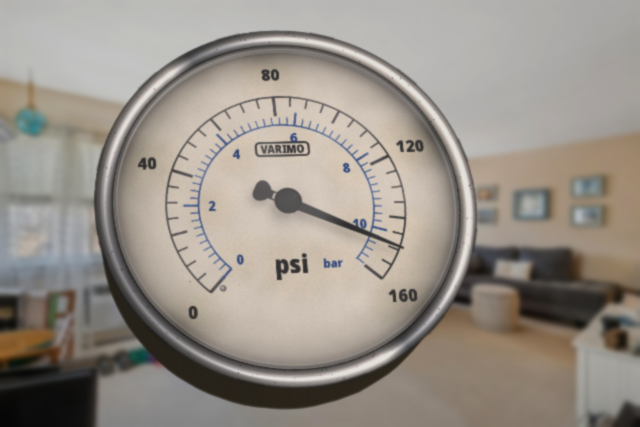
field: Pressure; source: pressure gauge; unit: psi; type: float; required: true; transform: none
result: 150 psi
